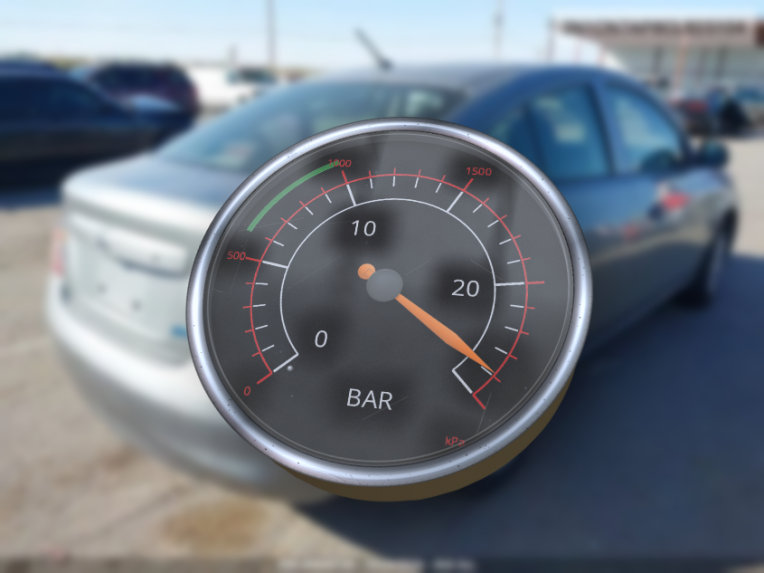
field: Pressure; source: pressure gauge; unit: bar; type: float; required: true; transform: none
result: 24 bar
